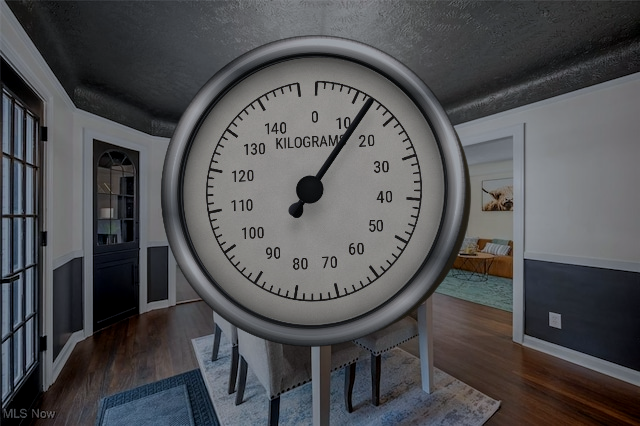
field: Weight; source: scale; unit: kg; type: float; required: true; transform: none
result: 14 kg
